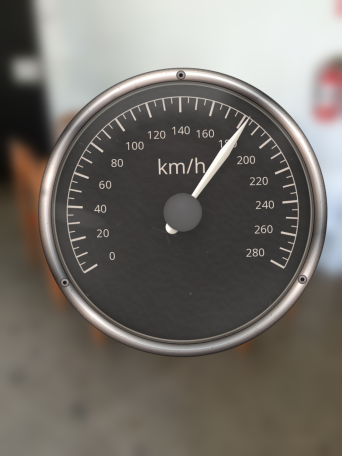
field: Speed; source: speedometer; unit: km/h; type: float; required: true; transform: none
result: 182.5 km/h
